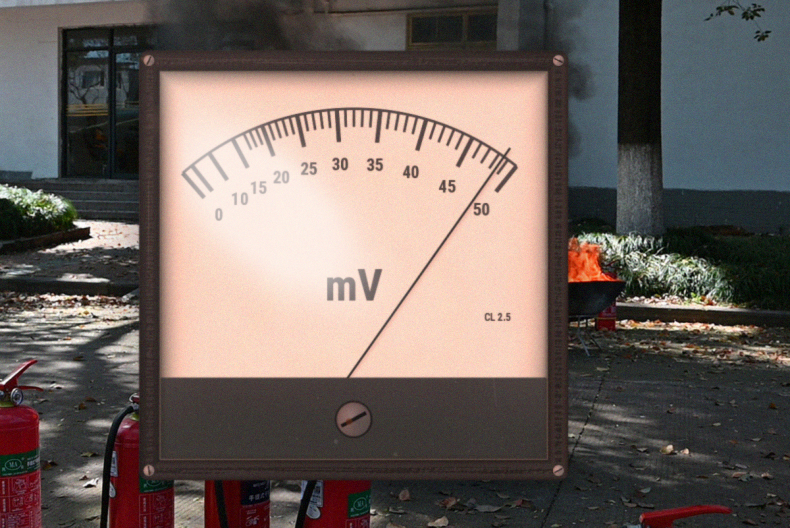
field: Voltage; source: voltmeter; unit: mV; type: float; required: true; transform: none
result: 48.5 mV
